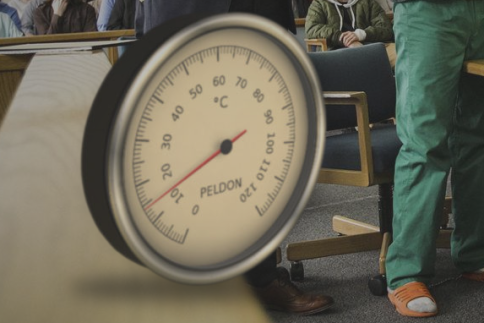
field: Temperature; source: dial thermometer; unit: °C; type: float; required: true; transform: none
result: 15 °C
